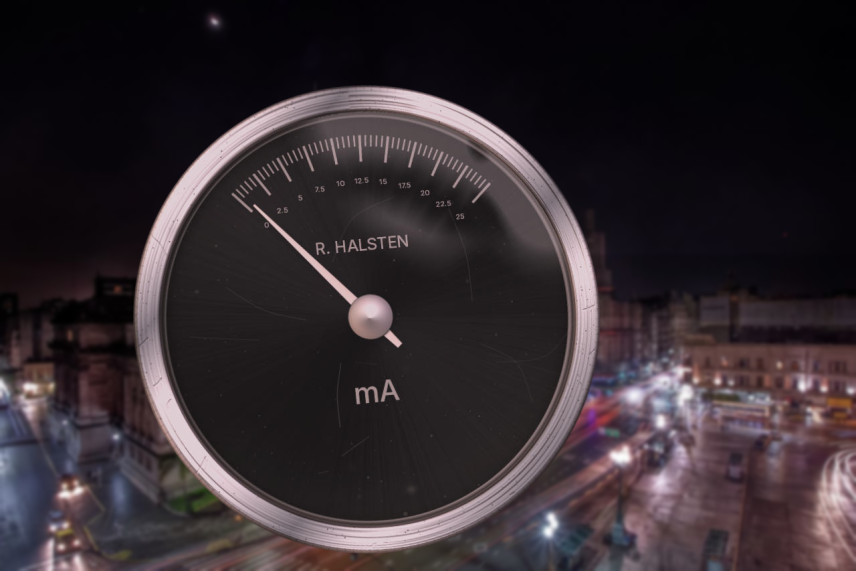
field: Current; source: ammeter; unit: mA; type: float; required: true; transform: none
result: 0.5 mA
